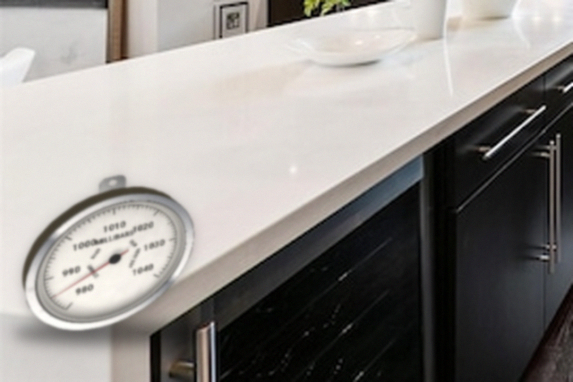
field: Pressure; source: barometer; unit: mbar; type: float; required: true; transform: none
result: 985 mbar
